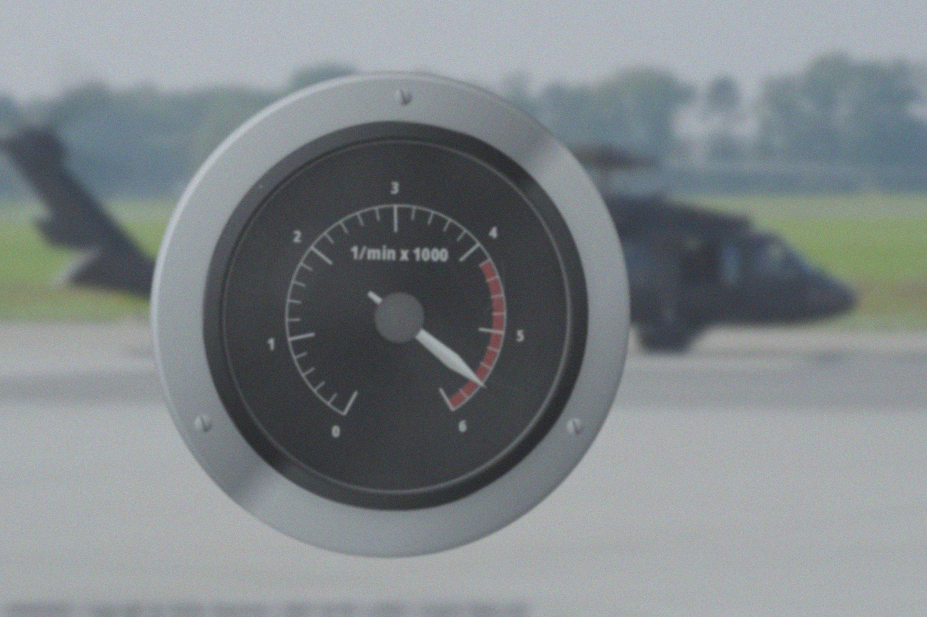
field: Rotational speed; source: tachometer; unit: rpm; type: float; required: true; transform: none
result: 5600 rpm
